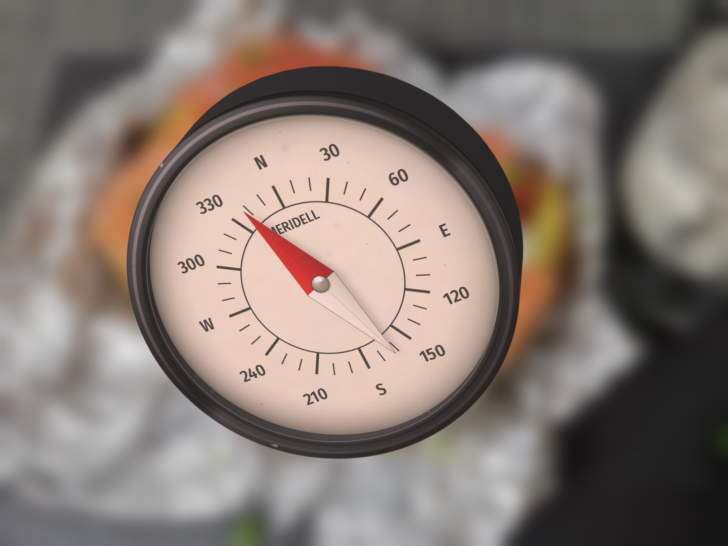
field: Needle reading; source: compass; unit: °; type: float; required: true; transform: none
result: 340 °
